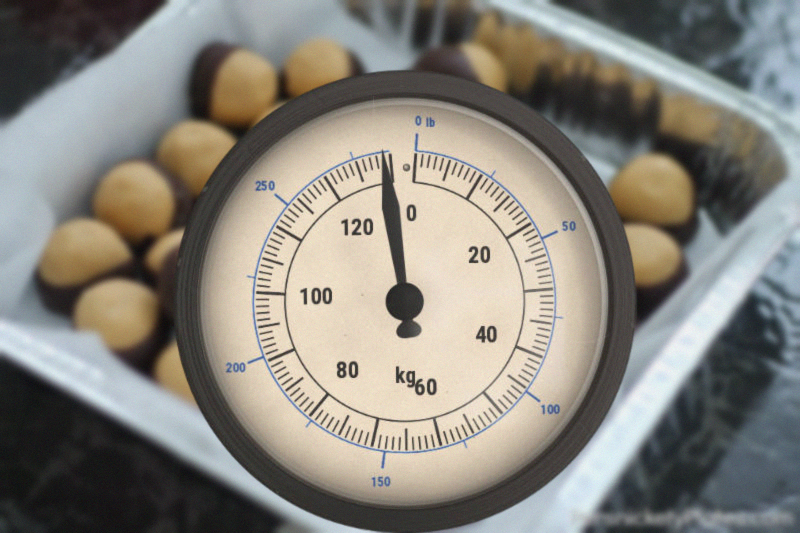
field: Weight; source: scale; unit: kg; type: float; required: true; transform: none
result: 129 kg
